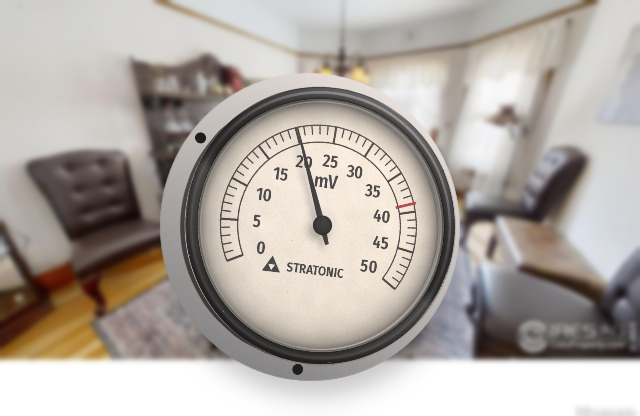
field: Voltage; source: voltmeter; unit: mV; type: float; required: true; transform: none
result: 20 mV
